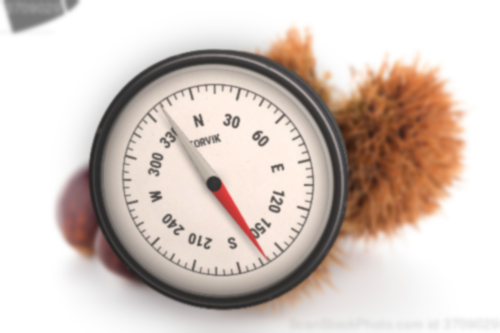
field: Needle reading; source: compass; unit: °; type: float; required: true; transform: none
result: 160 °
